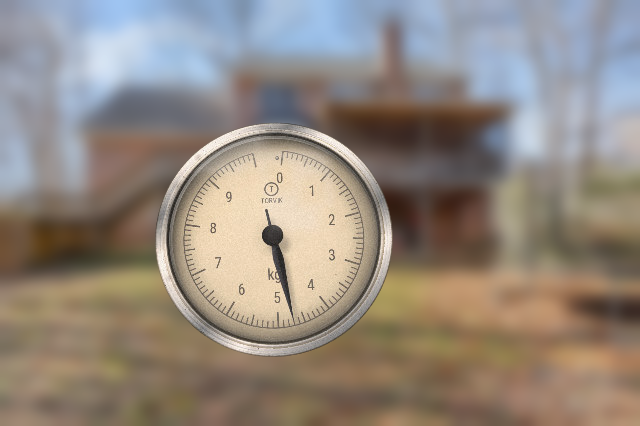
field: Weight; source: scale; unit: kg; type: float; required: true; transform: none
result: 4.7 kg
